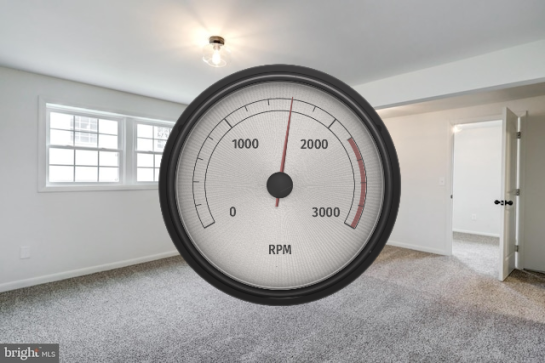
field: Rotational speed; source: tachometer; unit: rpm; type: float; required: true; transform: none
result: 1600 rpm
